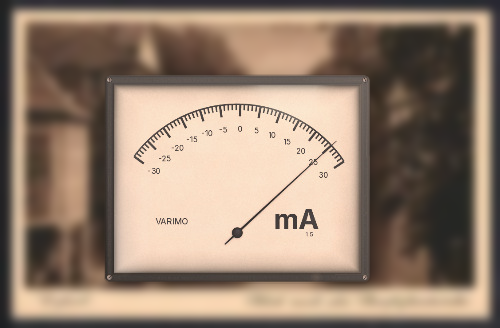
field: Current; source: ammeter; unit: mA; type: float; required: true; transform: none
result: 25 mA
